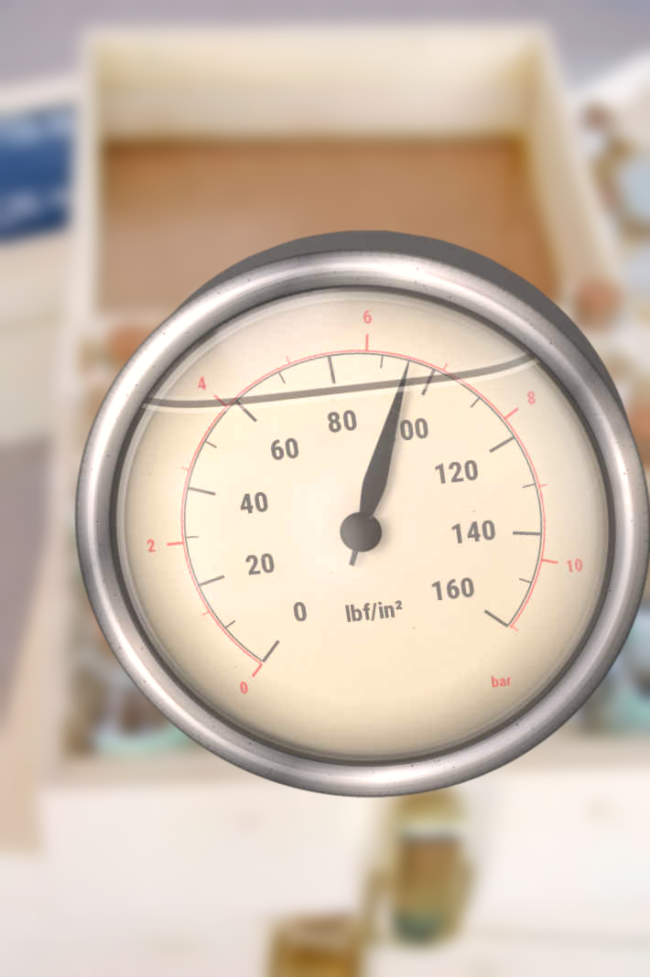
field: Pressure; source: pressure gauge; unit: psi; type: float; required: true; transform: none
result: 95 psi
